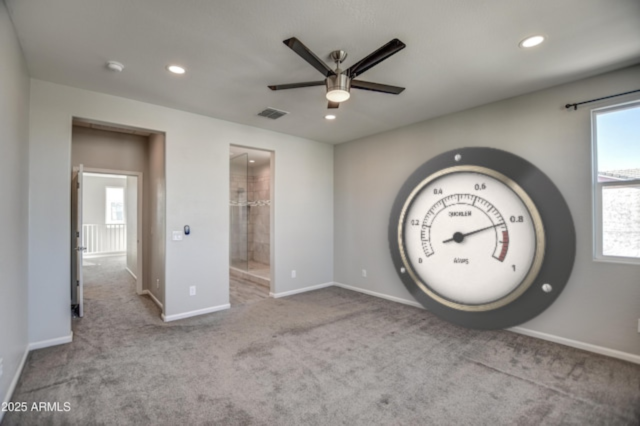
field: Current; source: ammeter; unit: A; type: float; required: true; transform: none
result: 0.8 A
